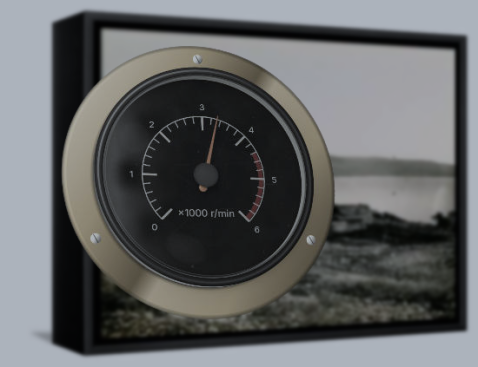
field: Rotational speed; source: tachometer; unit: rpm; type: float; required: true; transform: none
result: 3300 rpm
